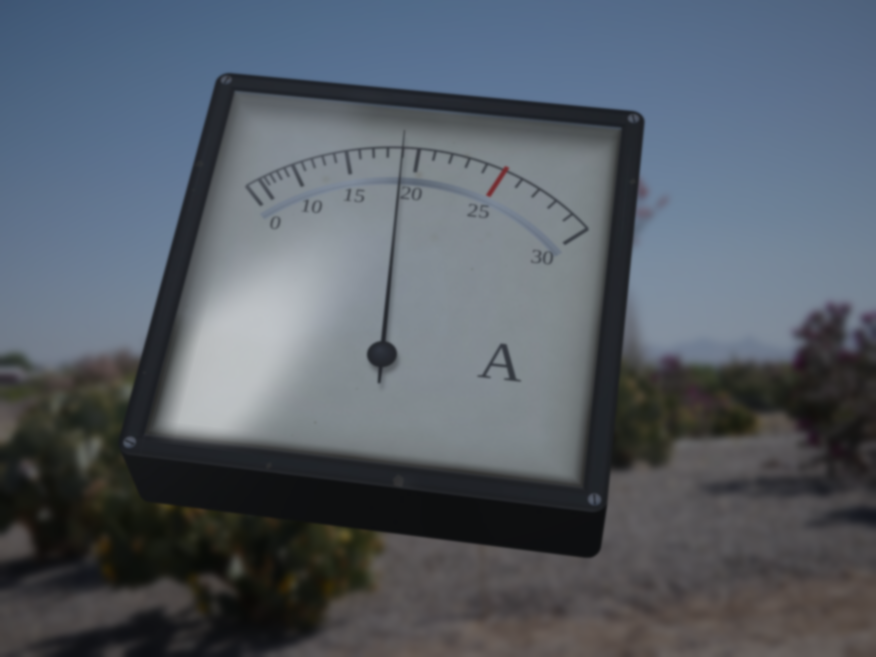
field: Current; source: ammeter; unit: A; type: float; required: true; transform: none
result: 19 A
